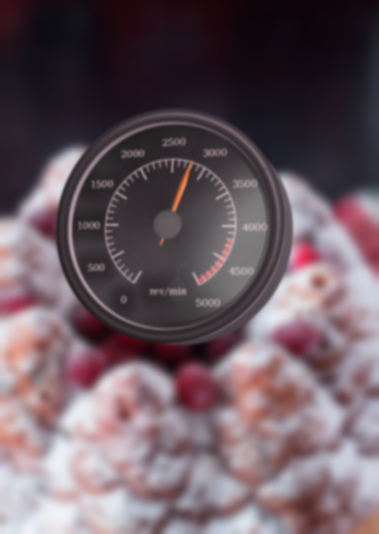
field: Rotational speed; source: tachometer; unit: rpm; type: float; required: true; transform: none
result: 2800 rpm
